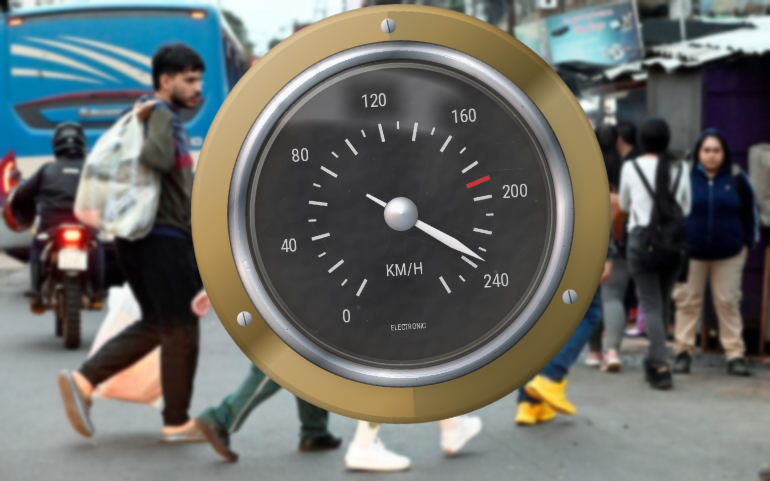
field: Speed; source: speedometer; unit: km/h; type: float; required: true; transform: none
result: 235 km/h
